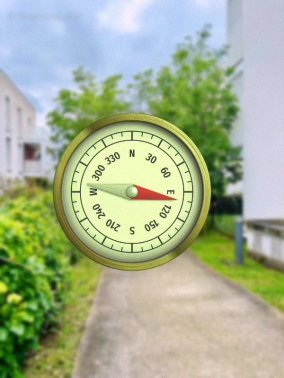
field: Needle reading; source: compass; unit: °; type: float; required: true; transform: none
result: 100 °
